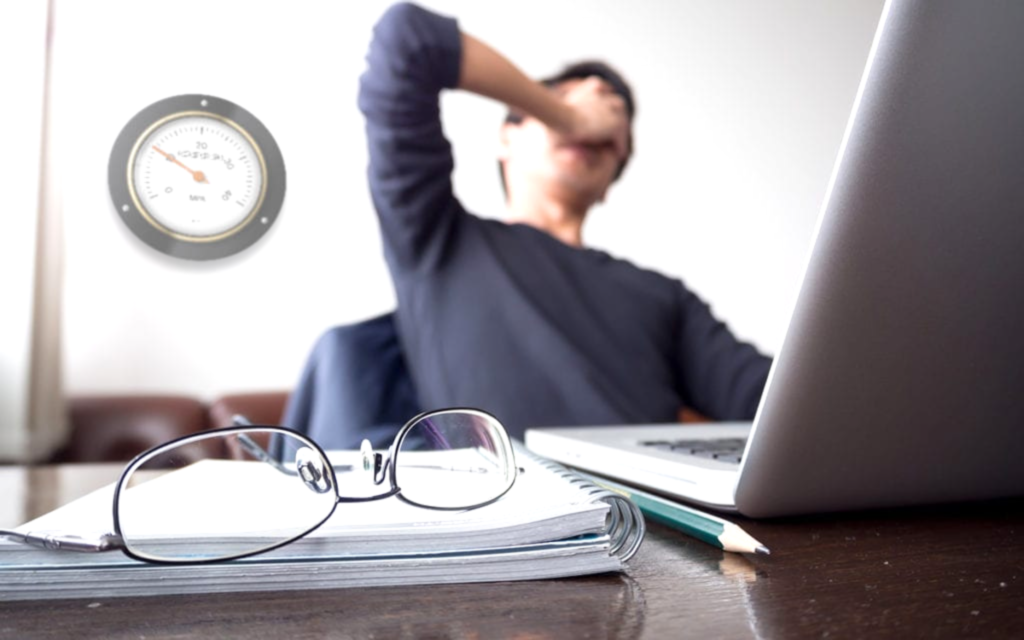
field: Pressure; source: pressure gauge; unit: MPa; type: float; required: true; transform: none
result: 10 MPa
